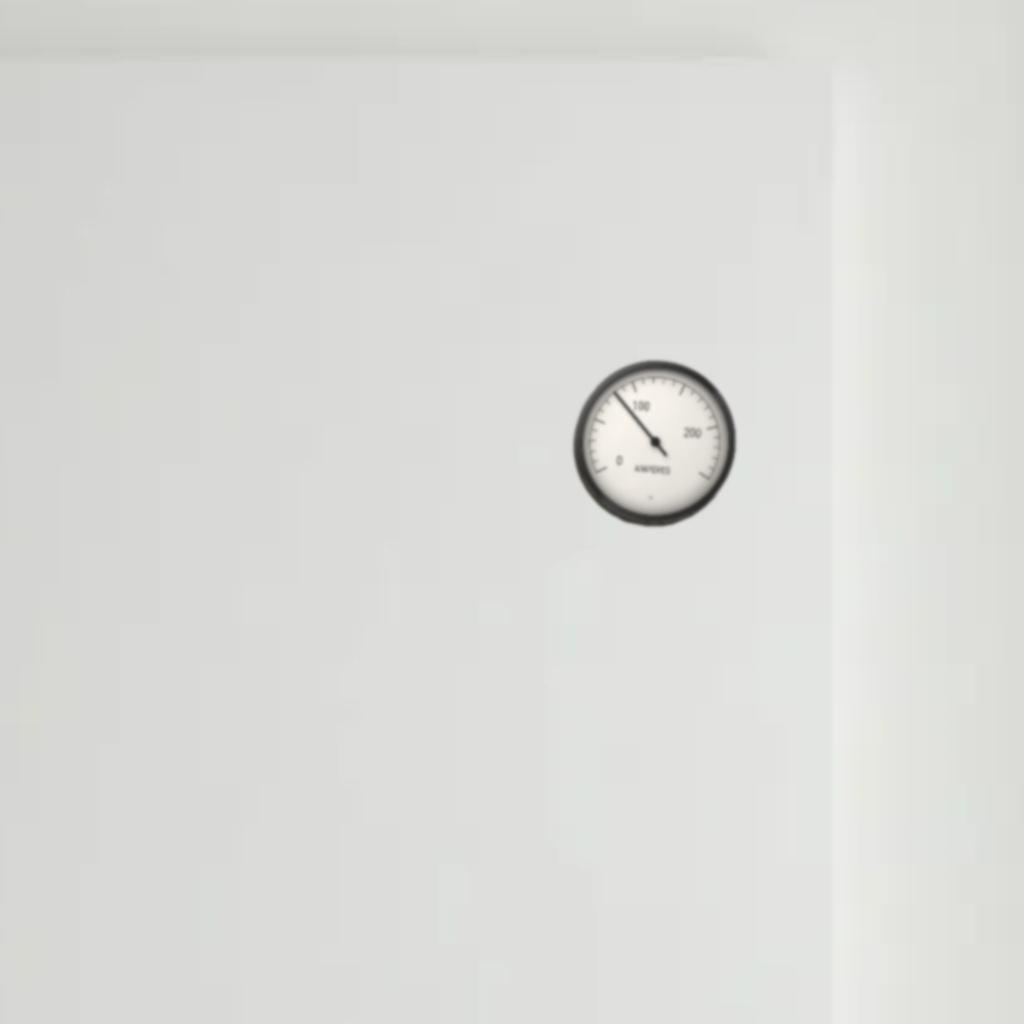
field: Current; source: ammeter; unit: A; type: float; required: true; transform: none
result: 80 A
